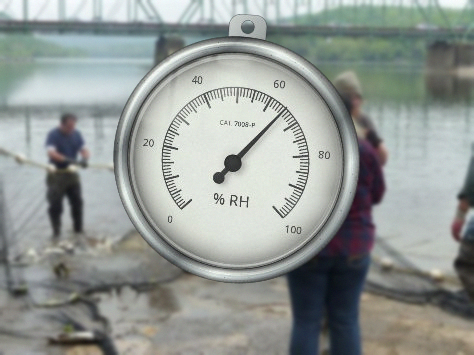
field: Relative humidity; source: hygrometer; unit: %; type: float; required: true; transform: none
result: 65 %
